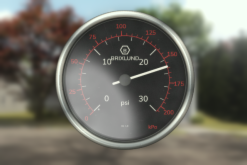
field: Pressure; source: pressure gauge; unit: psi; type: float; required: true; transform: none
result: 23 psi
